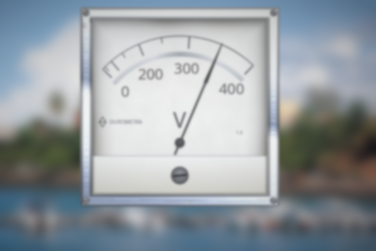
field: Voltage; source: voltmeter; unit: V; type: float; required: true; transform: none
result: 350 V
